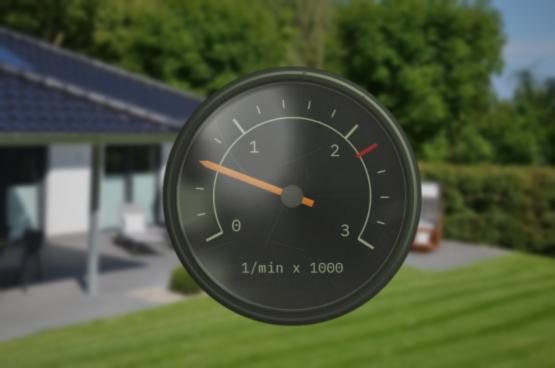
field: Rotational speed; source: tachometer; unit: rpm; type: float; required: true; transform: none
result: 600 rpm
